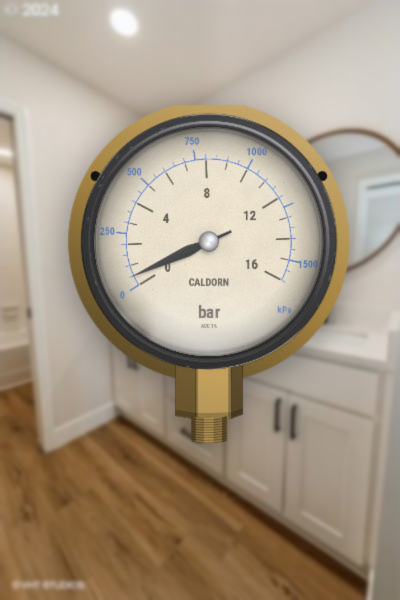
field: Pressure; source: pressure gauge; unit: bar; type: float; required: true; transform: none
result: 0.5 bar
